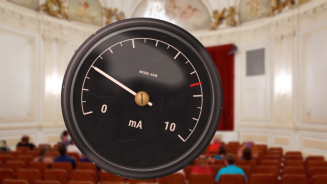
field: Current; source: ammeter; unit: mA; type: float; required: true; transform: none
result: 2 mA
